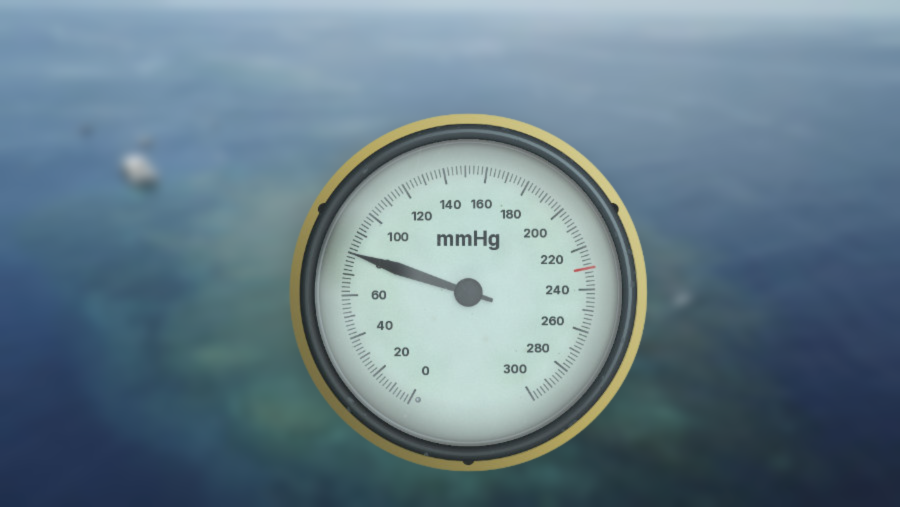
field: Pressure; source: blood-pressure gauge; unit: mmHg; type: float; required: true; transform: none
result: 80 mmHg
